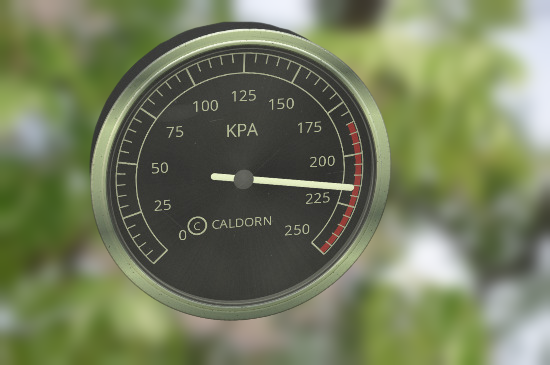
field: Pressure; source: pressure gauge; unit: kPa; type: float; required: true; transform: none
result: 215 kPa
